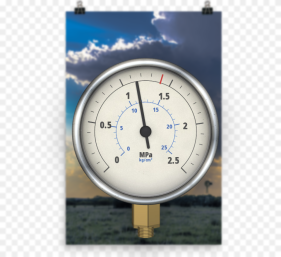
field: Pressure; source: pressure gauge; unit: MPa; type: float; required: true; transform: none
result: 1.15 MPa
